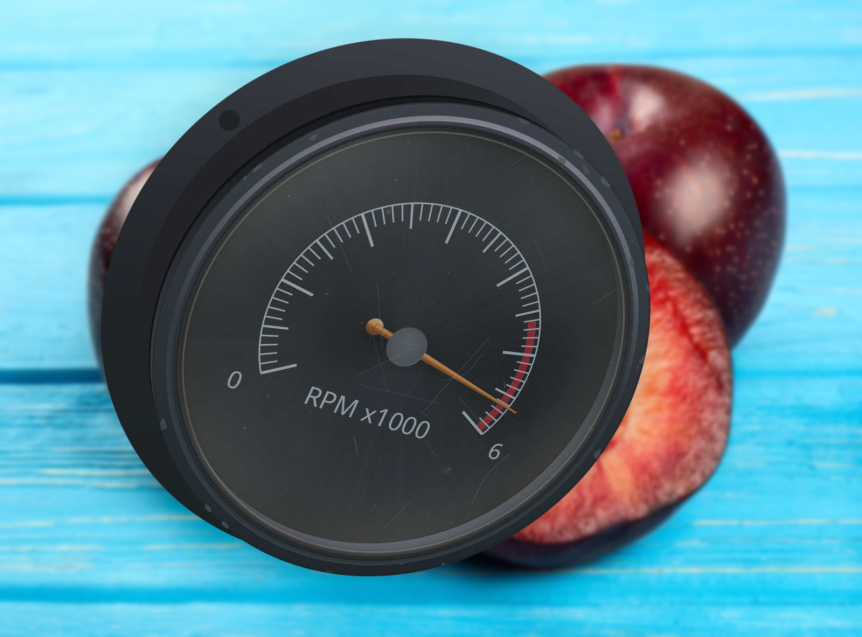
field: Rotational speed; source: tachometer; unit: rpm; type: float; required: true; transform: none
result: 5600 rpm
